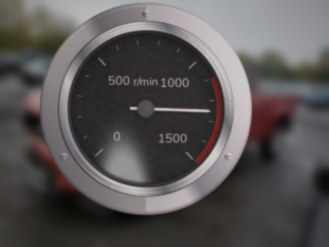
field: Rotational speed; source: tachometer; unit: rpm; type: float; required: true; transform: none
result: 1250 rpm
